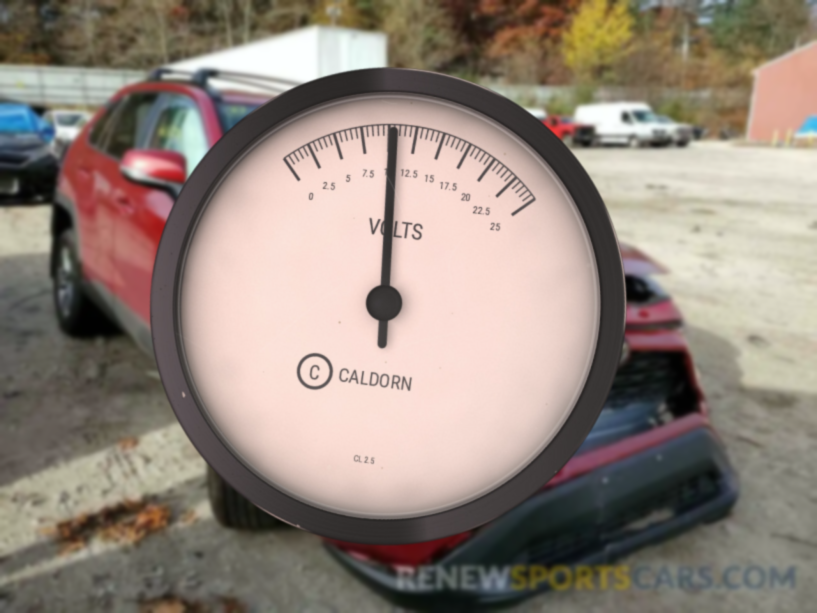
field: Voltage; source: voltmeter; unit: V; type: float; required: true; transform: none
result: 10.5 V
